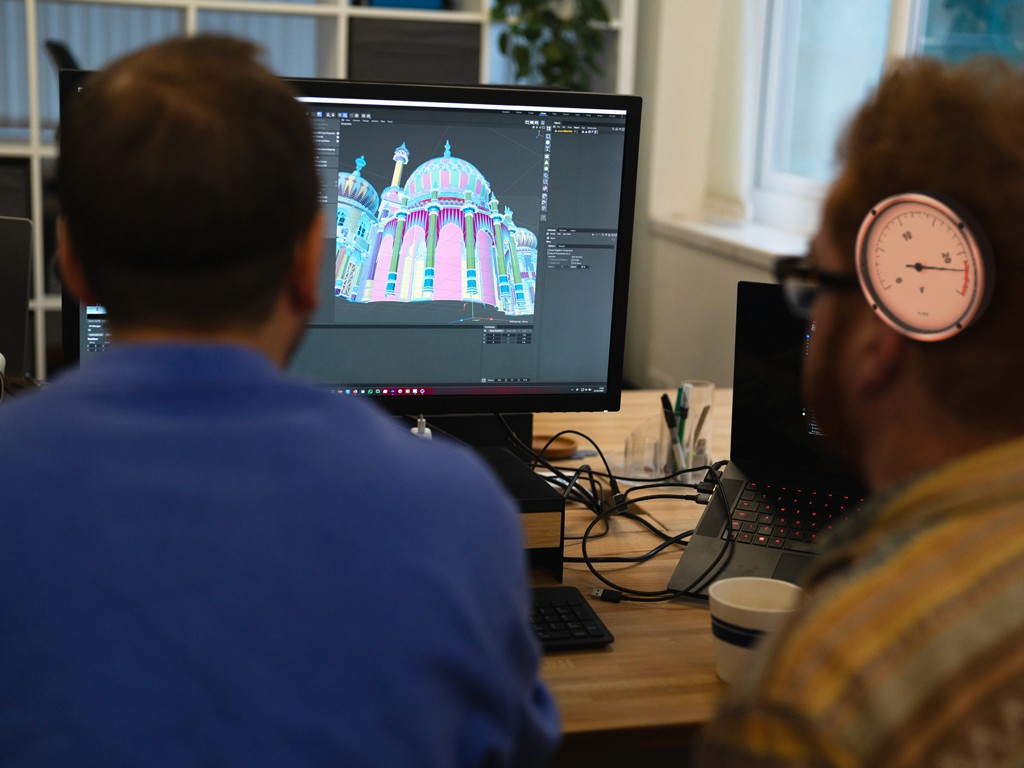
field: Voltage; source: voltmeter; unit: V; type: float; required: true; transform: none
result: 22 V
